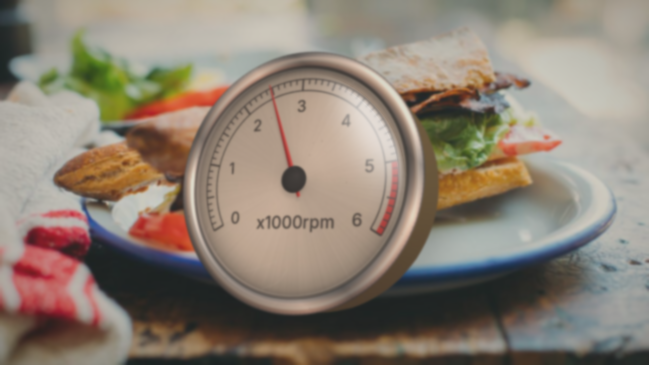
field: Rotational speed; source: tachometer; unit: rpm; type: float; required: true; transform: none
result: 2500 rpm
